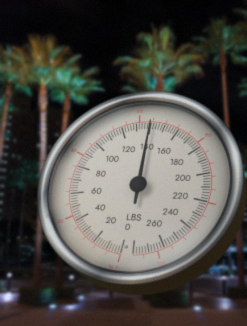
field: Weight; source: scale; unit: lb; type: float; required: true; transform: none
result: 140 lb
